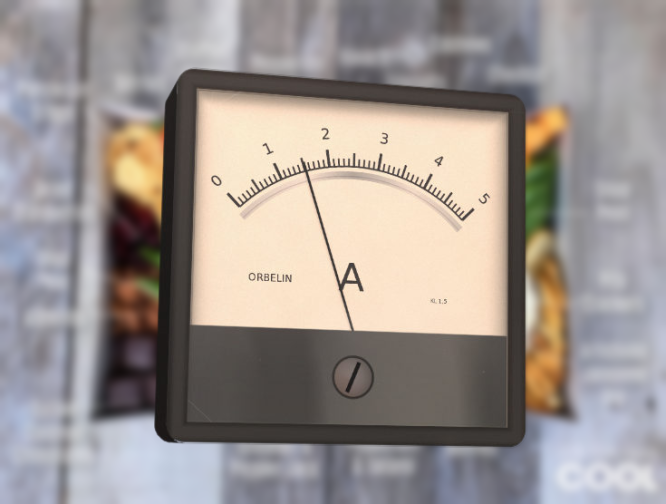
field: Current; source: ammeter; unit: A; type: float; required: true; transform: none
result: 1.5 A
